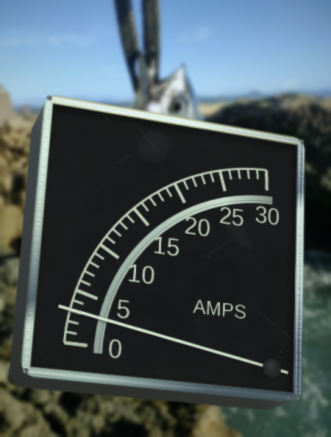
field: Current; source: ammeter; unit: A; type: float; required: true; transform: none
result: 3 A
